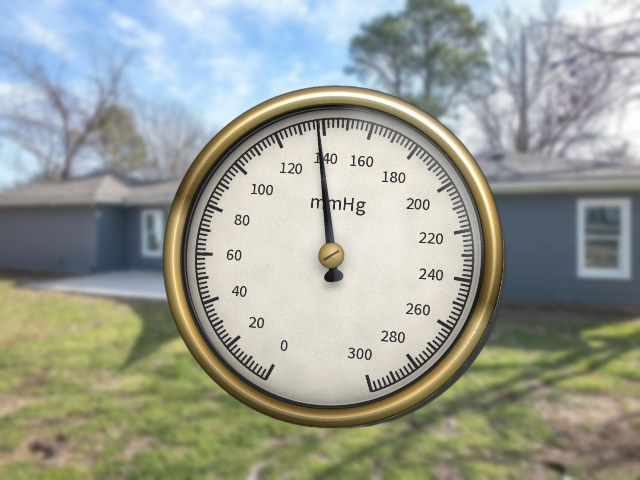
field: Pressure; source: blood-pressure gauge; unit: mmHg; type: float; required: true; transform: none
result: 138 mmHg
